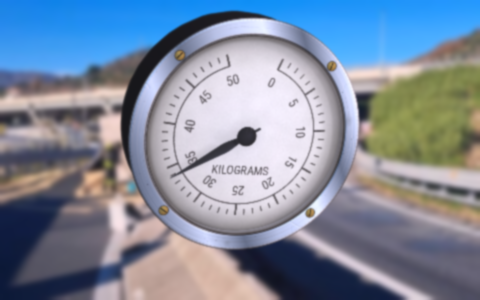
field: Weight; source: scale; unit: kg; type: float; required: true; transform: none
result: 34 kg
